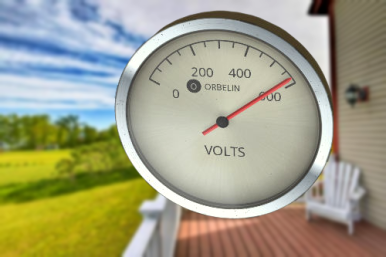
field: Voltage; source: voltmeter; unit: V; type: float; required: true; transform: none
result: 575 V
